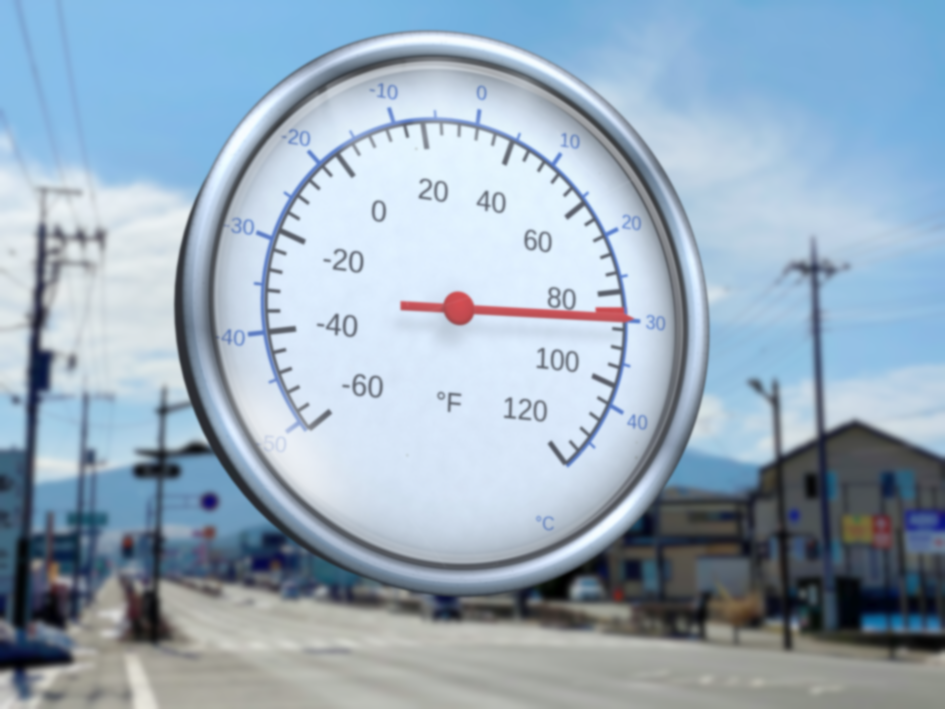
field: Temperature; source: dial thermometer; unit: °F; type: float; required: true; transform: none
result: 86 °F
